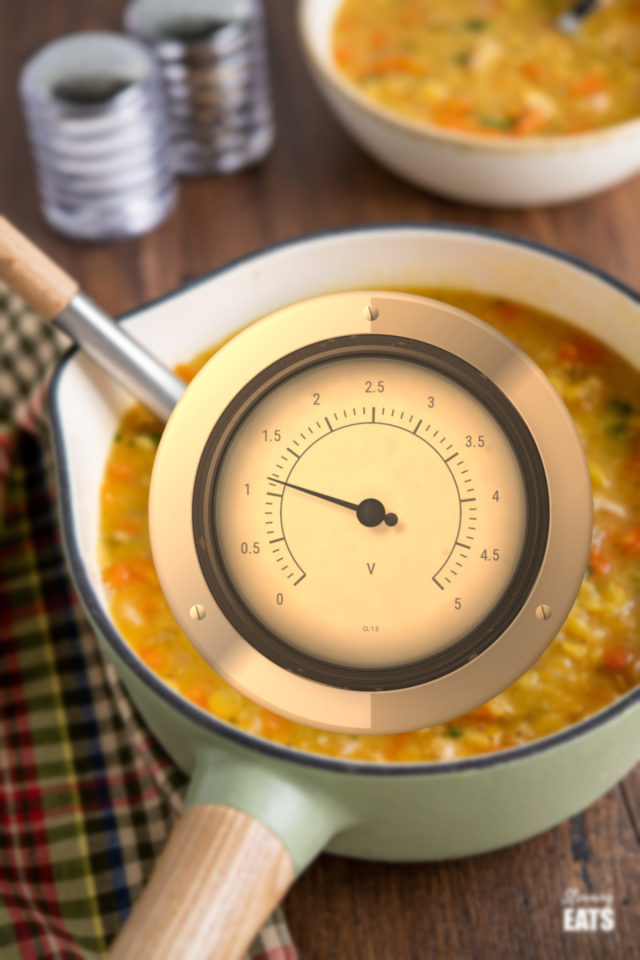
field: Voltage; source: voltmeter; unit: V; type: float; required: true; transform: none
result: 1.15 V
